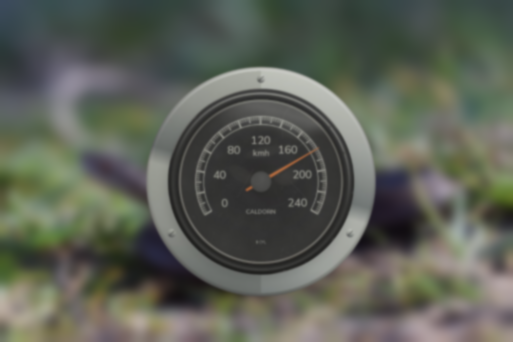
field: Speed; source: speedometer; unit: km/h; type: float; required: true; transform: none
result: 180 km/h
